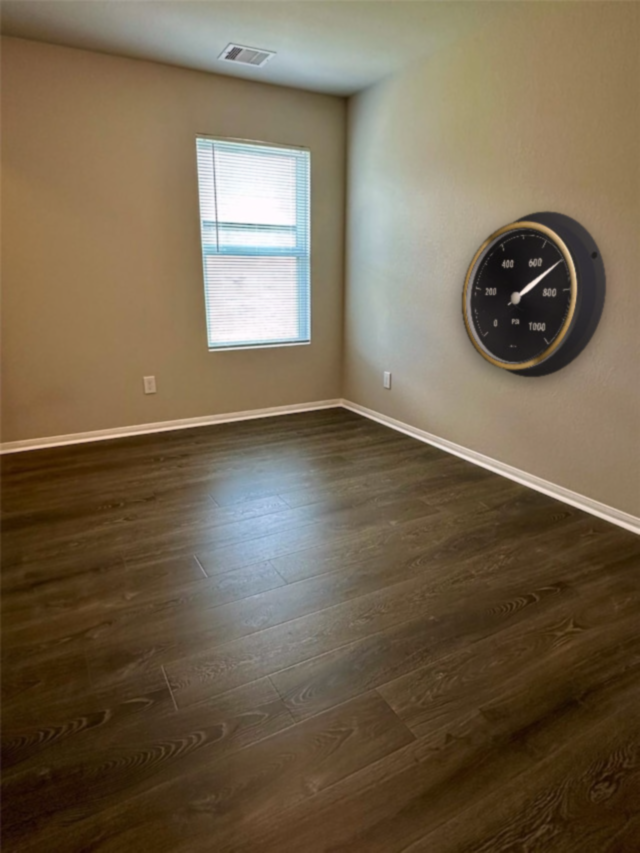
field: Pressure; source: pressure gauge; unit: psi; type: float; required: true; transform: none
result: 700 psi
